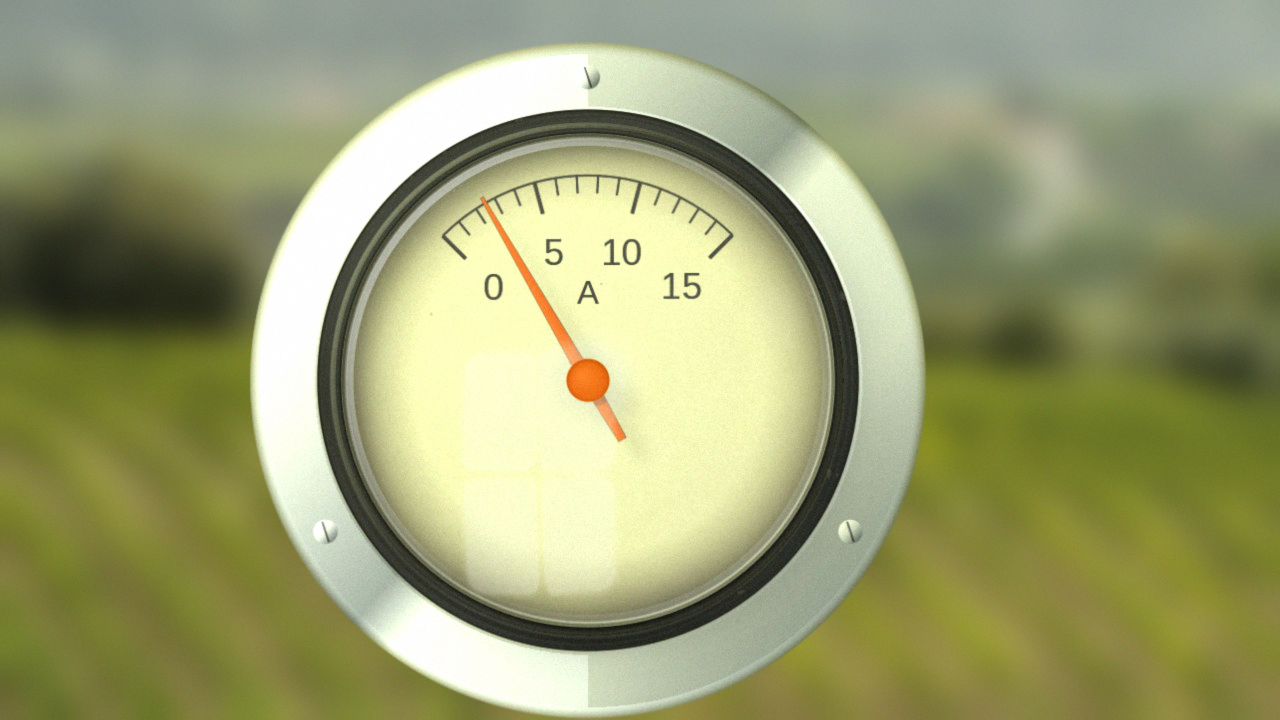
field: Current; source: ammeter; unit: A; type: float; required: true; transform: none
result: 2.5 A
